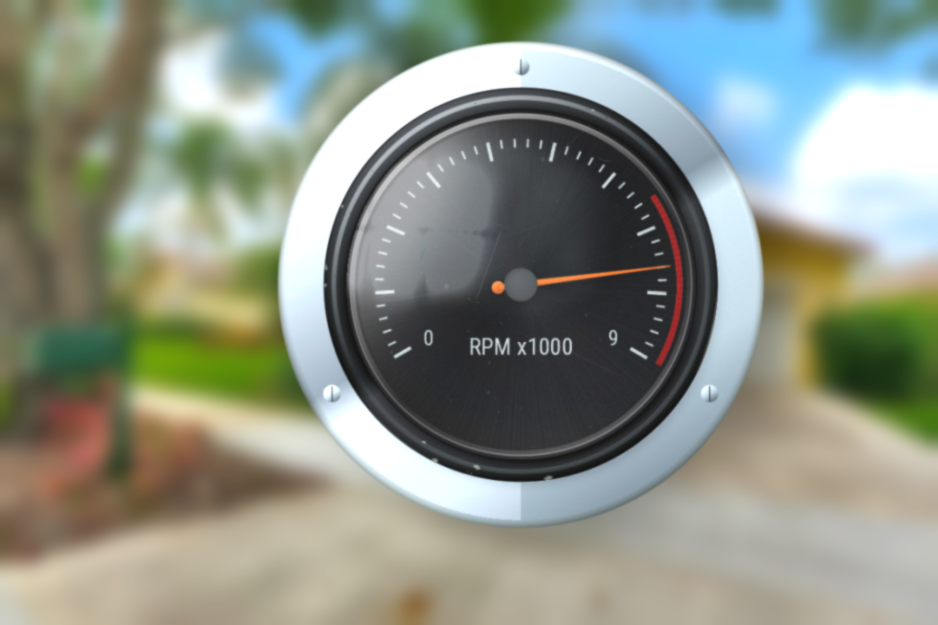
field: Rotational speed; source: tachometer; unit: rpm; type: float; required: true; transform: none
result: 7600 rpm
